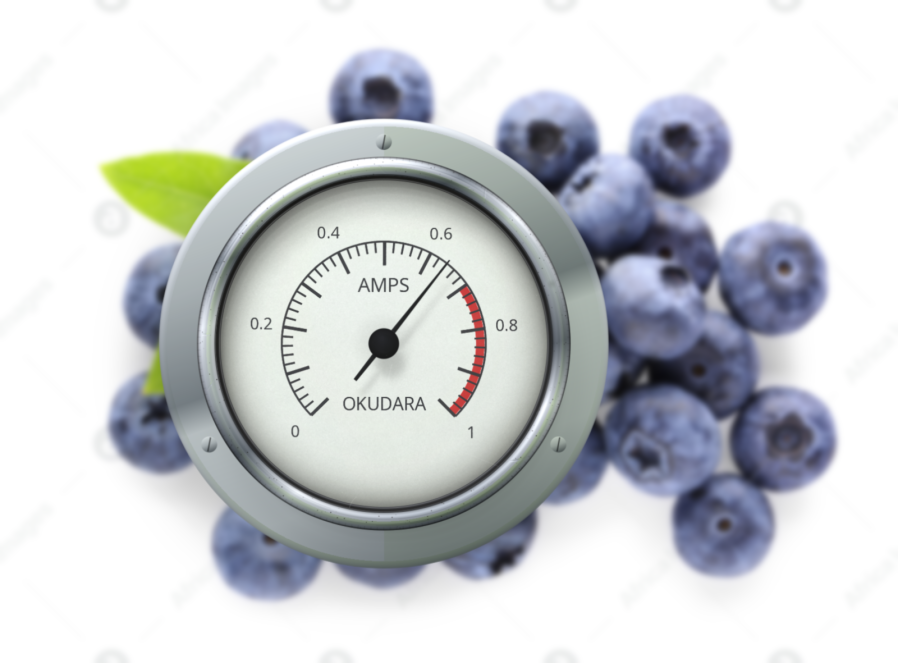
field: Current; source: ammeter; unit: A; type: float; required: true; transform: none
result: 0.64 A
